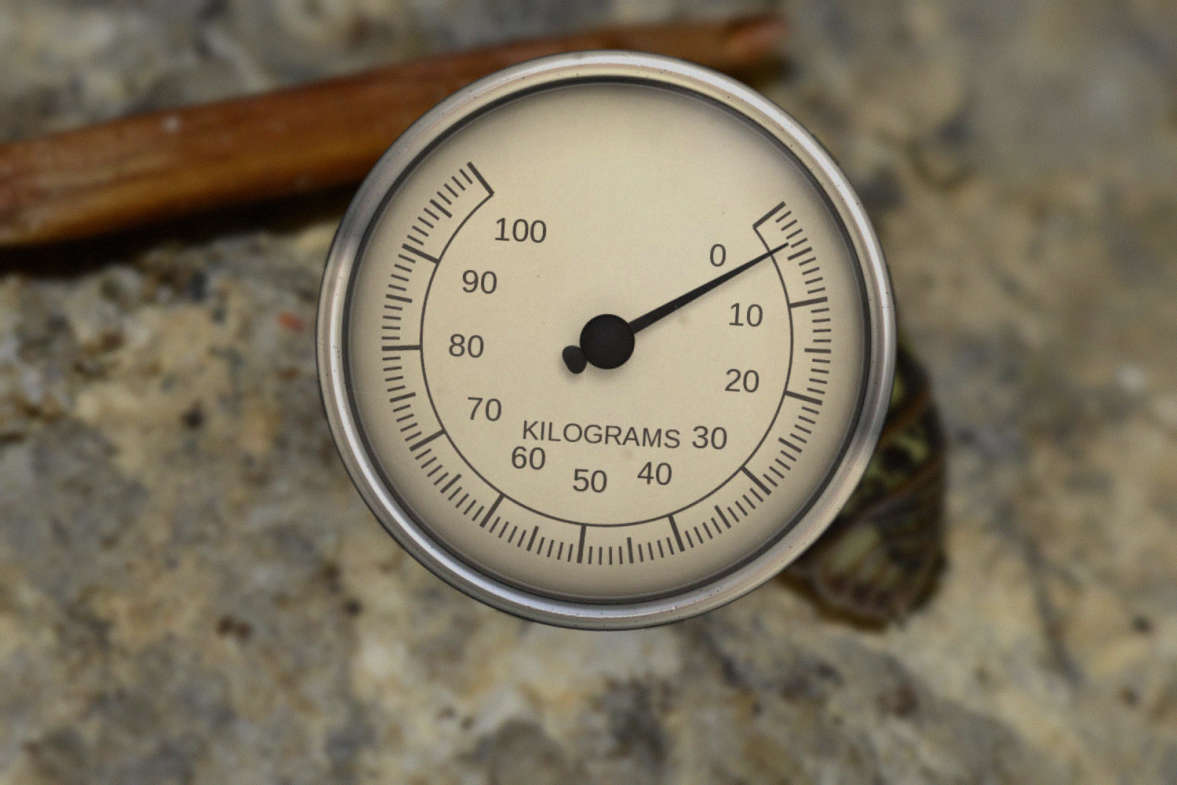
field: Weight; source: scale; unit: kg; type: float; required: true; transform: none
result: 3.5 kg
